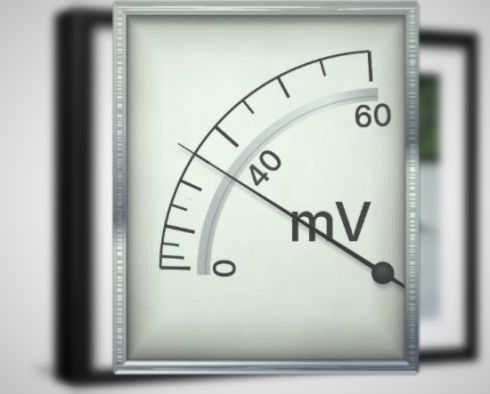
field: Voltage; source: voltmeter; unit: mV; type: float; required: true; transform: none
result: 35 mV
